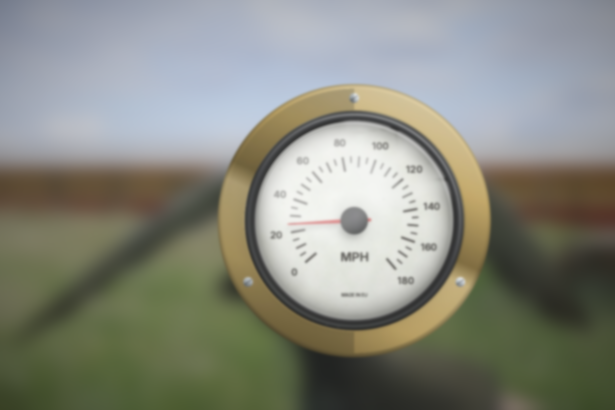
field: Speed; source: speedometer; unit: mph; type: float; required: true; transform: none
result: 25 mph
